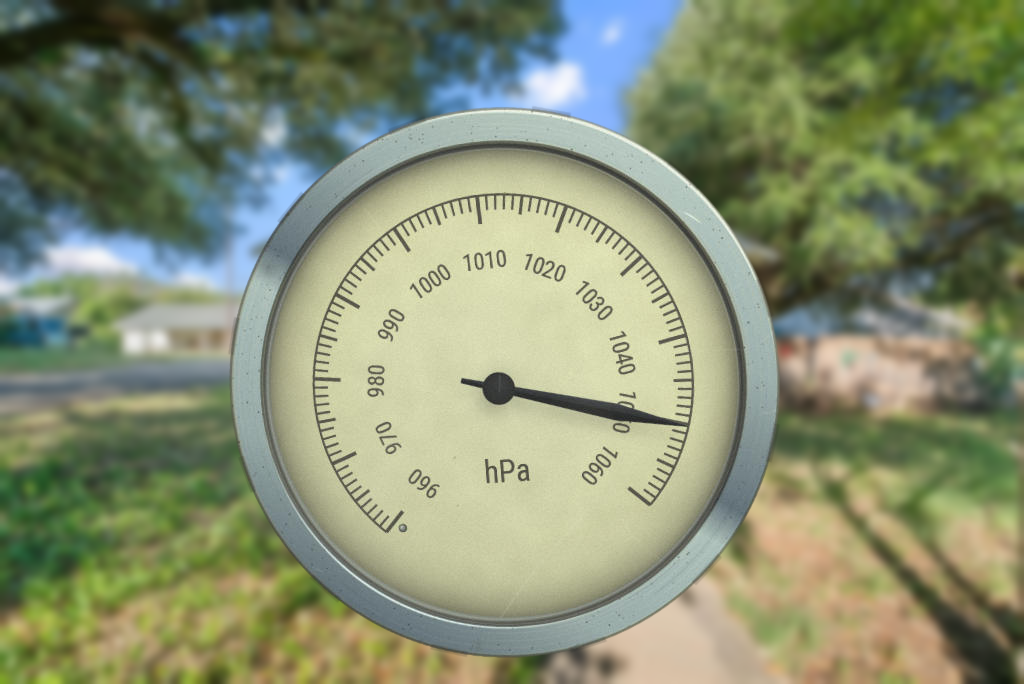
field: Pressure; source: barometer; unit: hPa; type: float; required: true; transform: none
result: 1050 hPa
